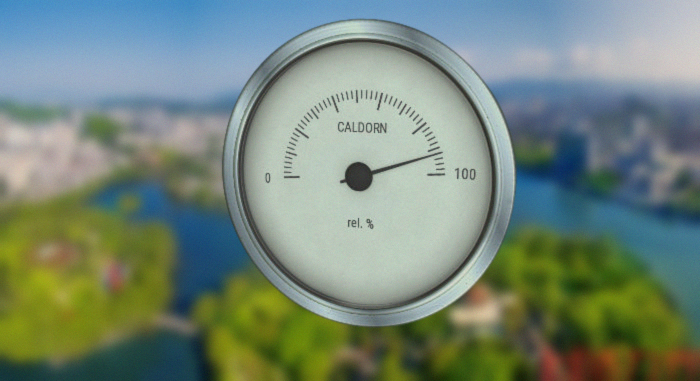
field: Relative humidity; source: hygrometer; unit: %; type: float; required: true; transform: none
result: 92 %
